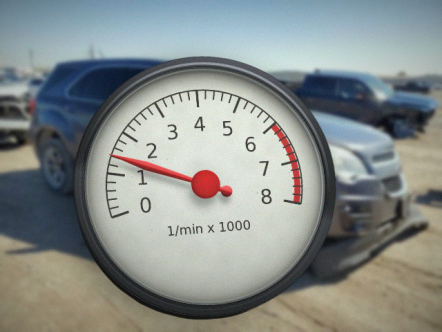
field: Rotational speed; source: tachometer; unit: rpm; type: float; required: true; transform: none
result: 1400 rpm
